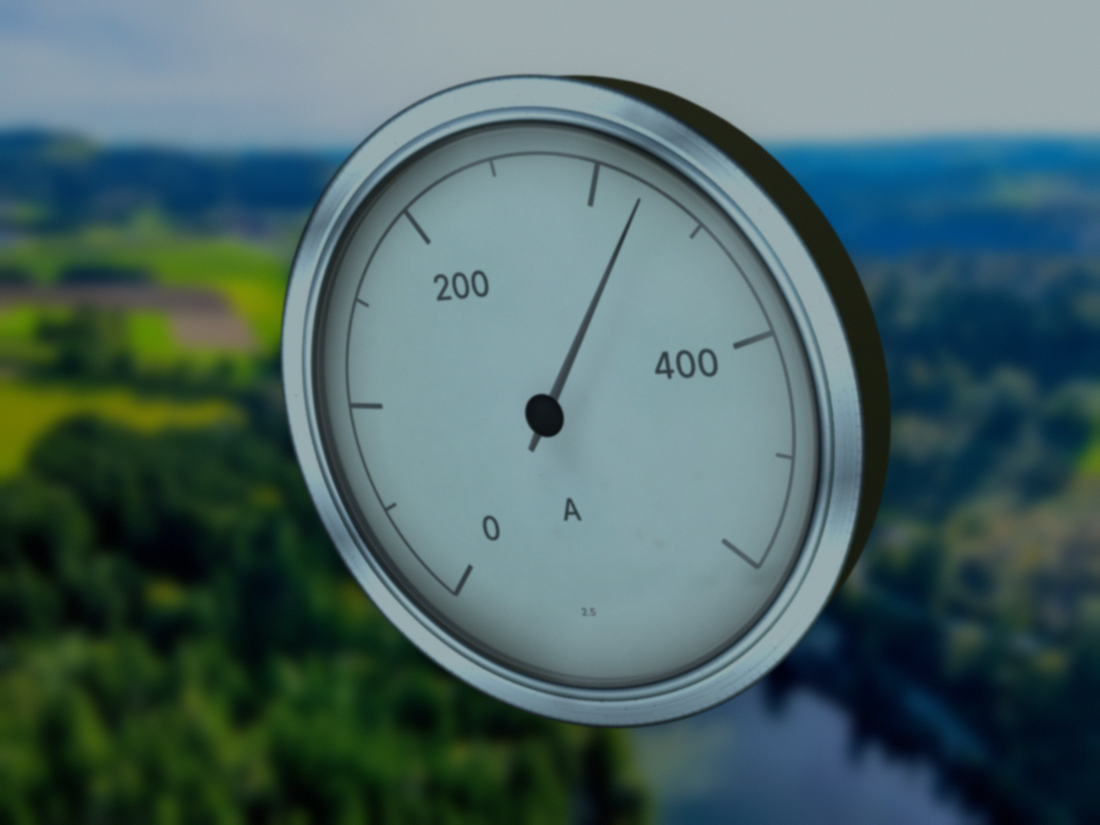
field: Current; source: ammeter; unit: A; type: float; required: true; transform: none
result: 325 A
